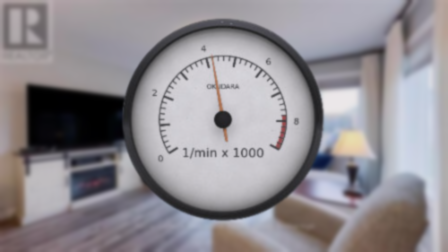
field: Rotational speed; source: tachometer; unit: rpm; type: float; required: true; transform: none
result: 4200 rpm
